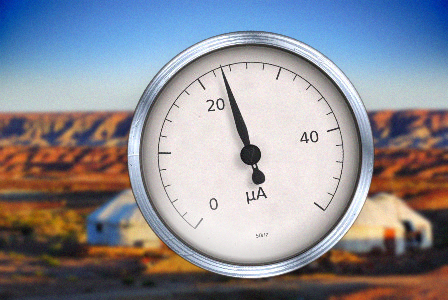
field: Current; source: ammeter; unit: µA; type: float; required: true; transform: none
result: 23 µA
